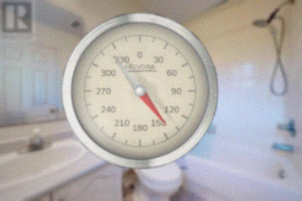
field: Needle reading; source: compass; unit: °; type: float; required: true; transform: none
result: 142.5 °
